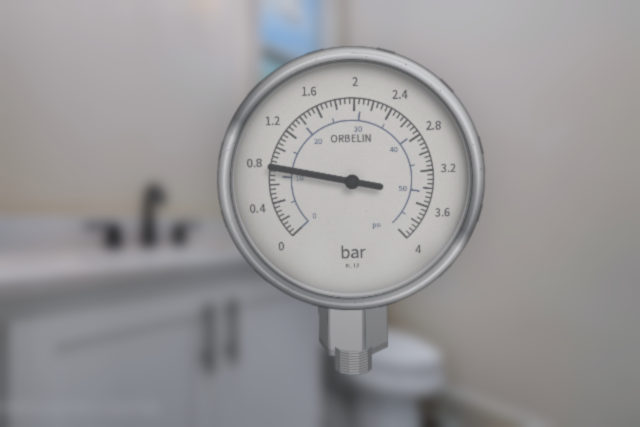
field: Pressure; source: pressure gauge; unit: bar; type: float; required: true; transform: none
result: 0.8 bar
